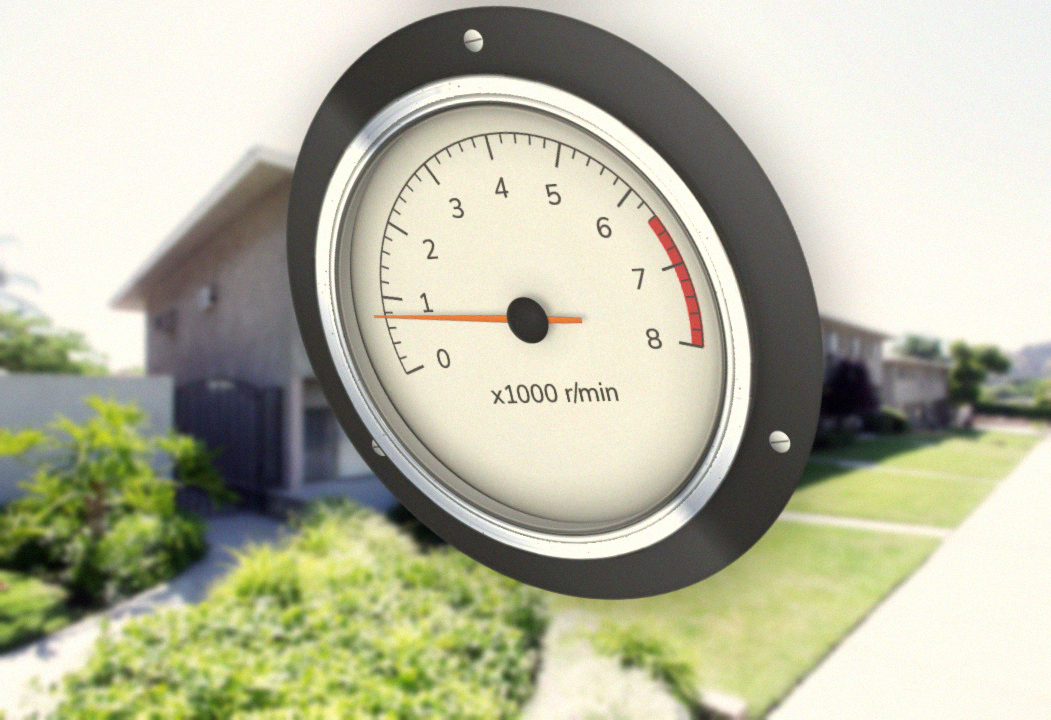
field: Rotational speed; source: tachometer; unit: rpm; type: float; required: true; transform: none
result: 800 rpm
